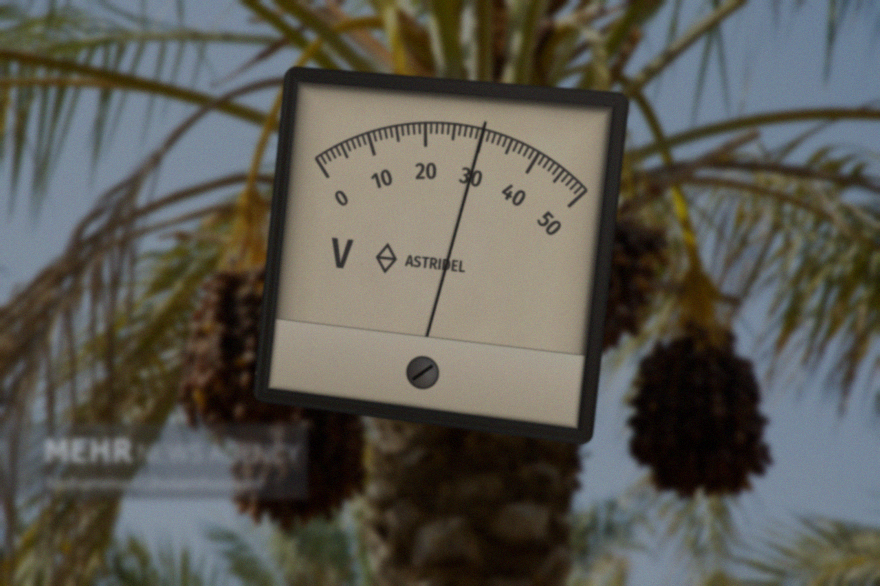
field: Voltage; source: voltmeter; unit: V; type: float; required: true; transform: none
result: 30 V
